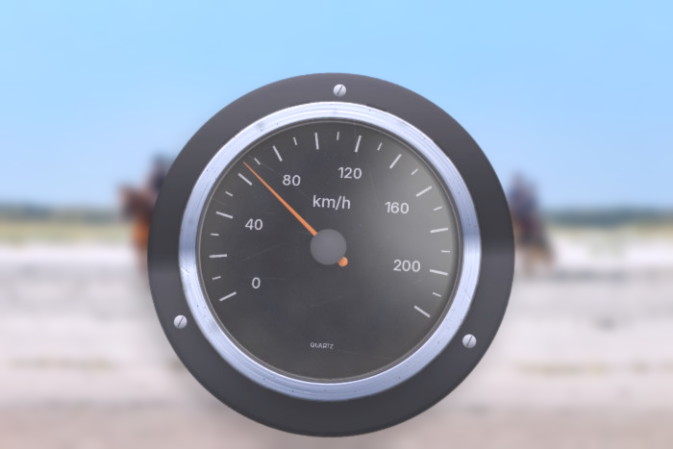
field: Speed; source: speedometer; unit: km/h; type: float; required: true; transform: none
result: 65 km/h
